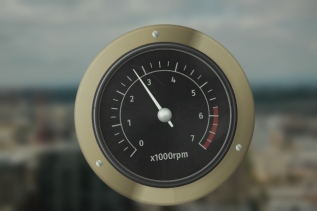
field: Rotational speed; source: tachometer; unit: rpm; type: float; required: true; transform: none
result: 2750 rpm
